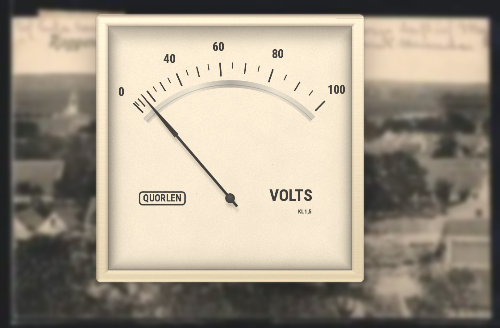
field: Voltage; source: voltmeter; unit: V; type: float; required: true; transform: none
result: 15 V
